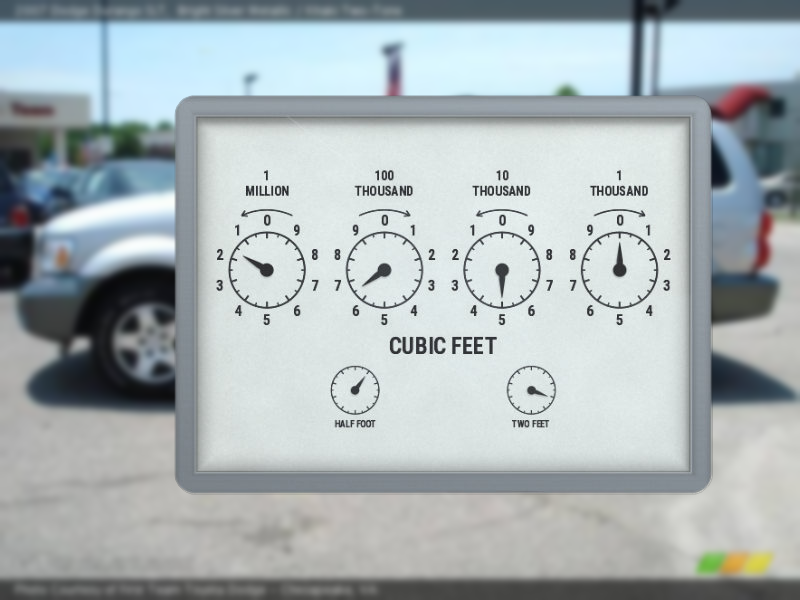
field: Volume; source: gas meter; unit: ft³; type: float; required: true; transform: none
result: 165000 ft³
